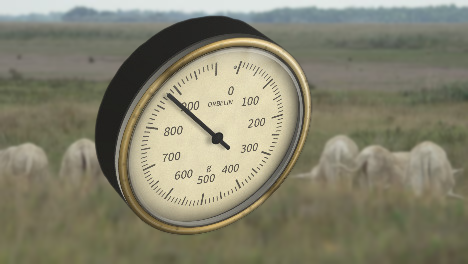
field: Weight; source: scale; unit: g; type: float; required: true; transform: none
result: 880 g
